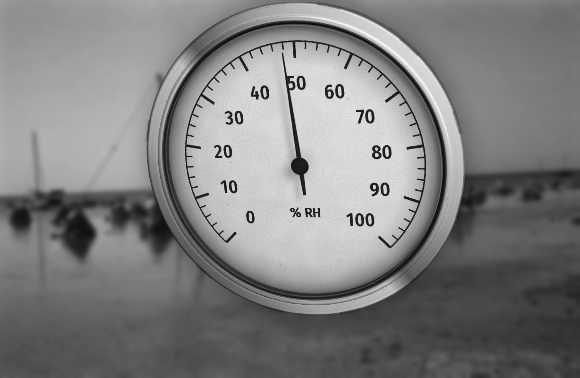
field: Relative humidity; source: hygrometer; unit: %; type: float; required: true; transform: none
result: 48 %
